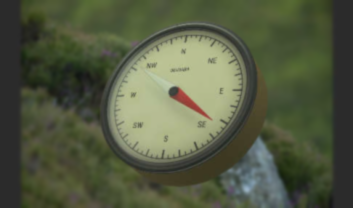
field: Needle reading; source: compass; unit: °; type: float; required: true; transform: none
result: 125 °
